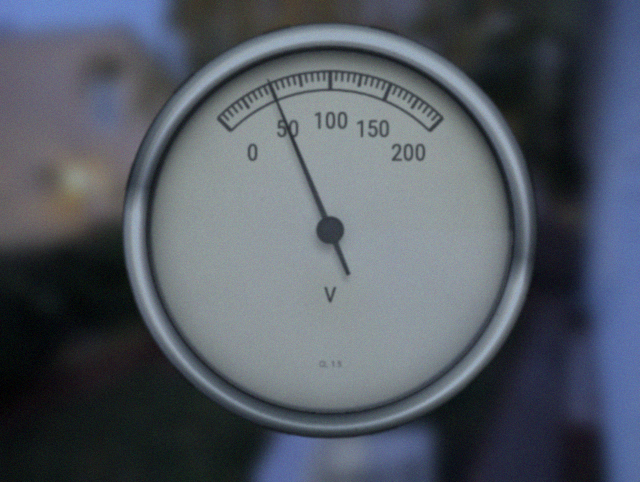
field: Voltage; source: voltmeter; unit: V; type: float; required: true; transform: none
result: 50 V
